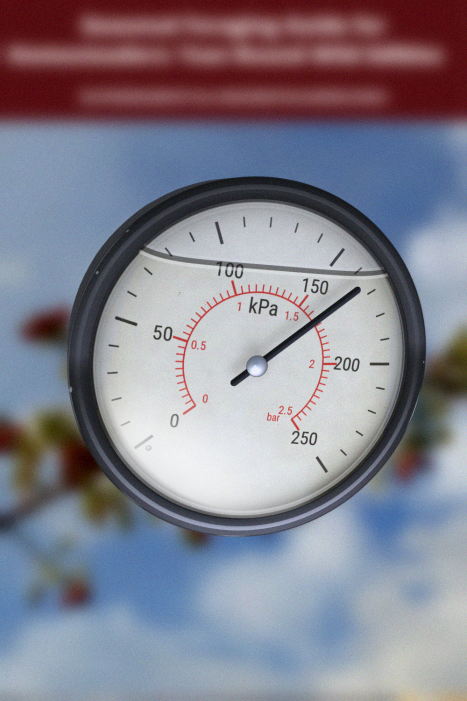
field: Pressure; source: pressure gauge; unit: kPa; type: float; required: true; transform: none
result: 165 kPa
